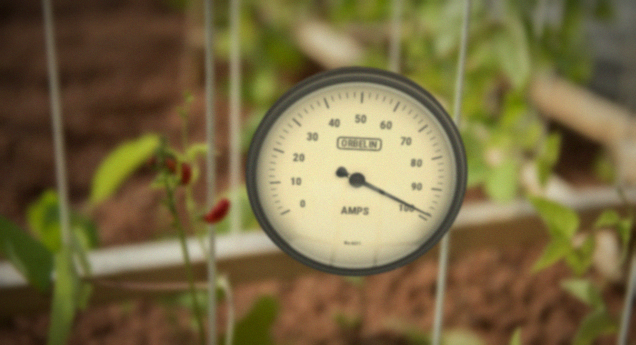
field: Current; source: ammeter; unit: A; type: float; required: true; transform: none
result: 98 A
